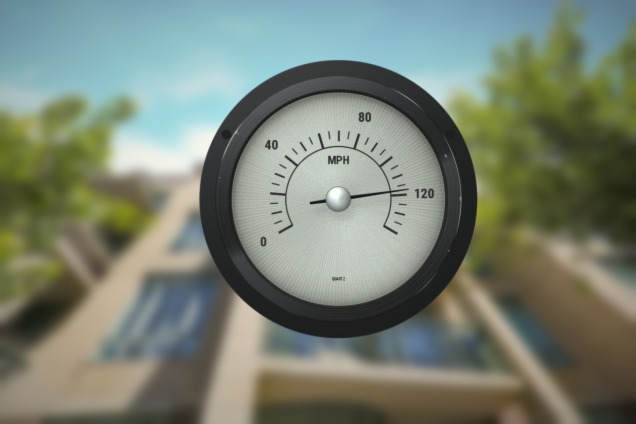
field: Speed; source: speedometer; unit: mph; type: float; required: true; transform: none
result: 117.5 mph
